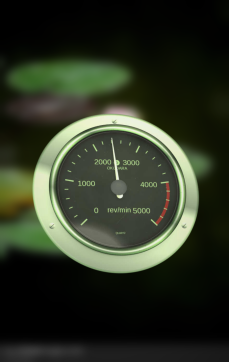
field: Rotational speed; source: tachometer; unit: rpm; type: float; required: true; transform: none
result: 2400 rpm
